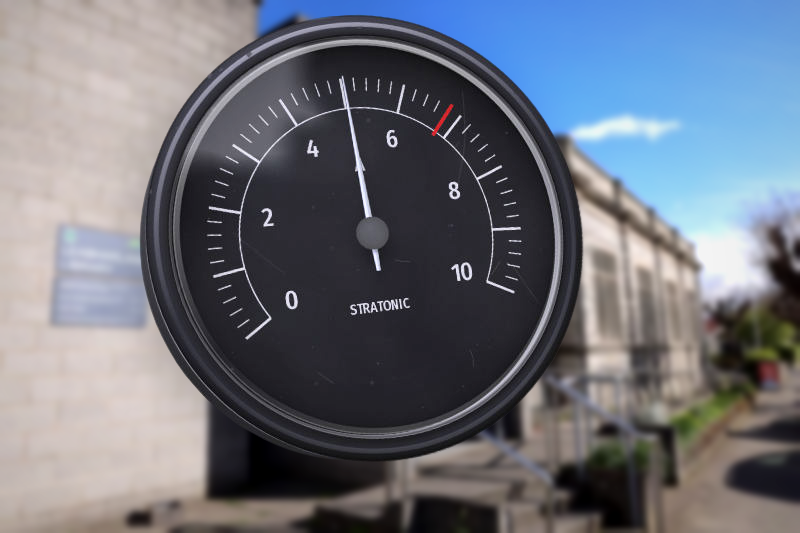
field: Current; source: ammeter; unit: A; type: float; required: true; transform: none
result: 5 A
